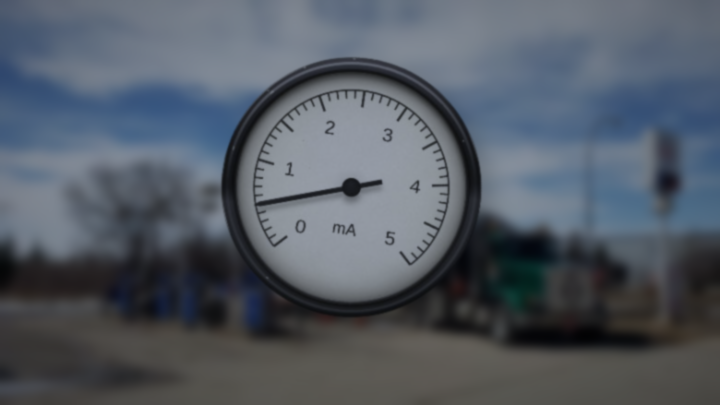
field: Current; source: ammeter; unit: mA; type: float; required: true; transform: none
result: 0.5 mA
